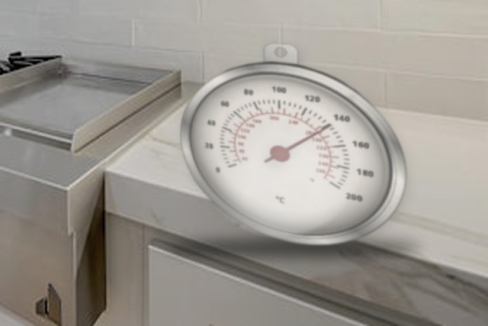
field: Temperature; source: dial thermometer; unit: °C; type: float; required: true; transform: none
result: 140 °C
